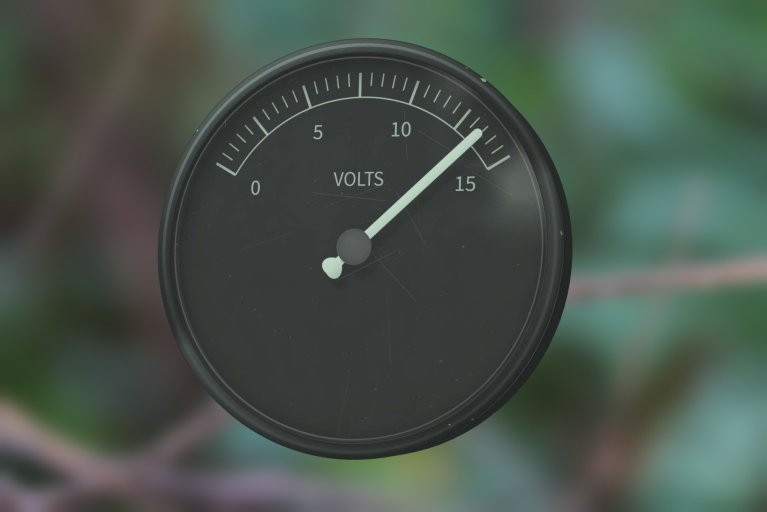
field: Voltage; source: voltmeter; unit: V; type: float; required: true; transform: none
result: 13.5 V
